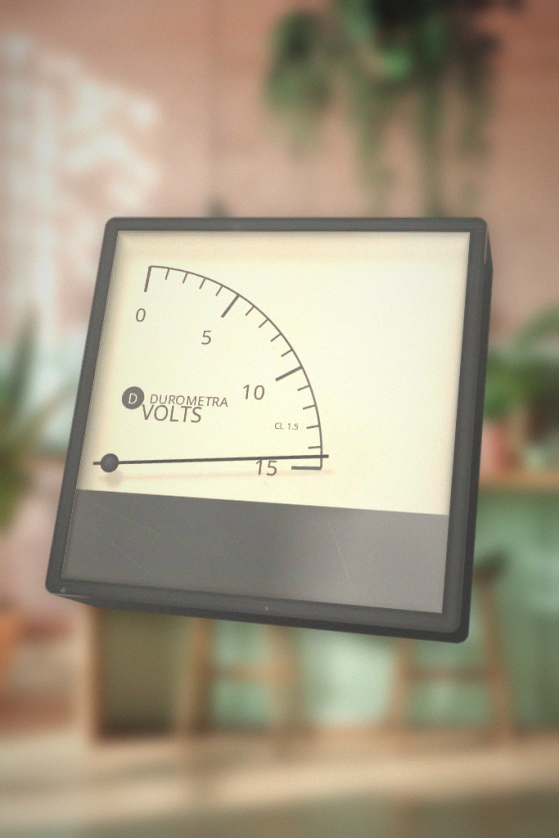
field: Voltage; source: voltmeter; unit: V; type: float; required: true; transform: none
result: 14.5 V
